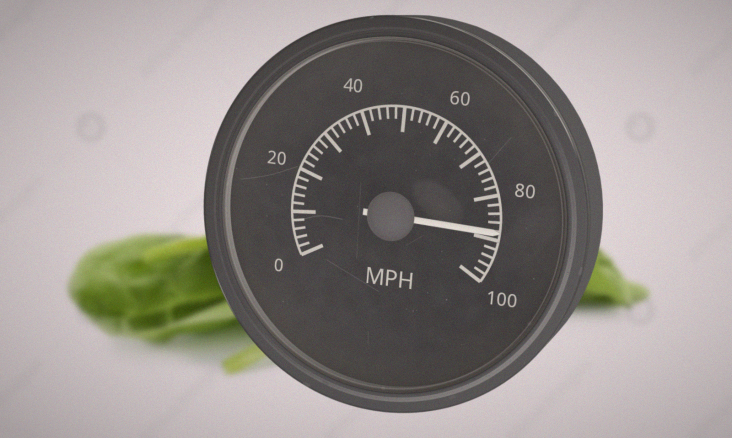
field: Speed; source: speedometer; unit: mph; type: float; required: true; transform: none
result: 88 mph
